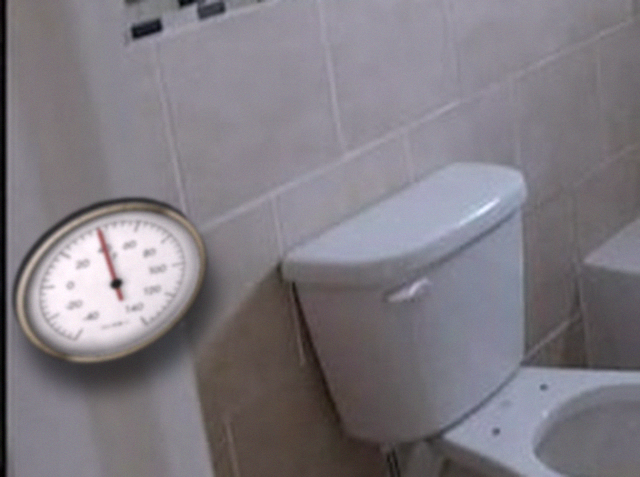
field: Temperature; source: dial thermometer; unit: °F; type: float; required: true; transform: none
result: 40 °F
